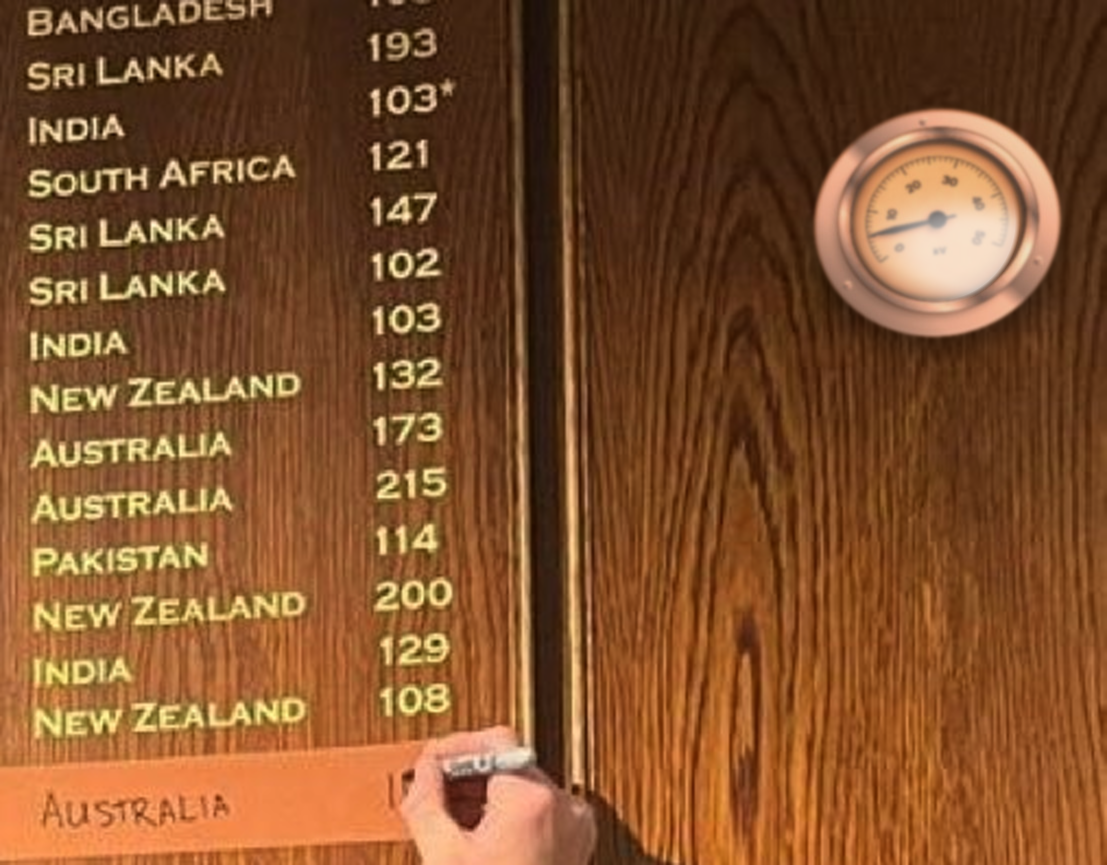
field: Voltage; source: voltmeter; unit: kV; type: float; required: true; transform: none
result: 5 kV
